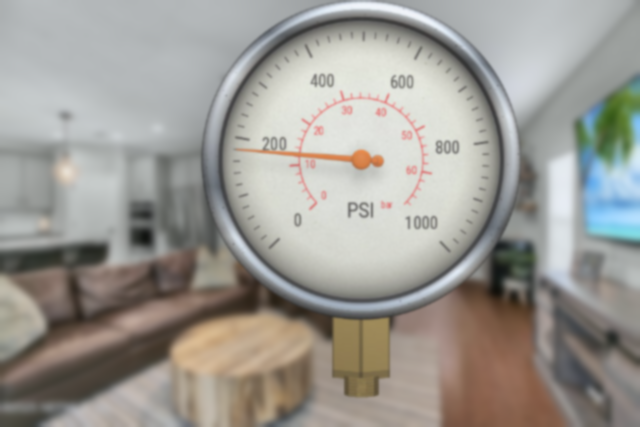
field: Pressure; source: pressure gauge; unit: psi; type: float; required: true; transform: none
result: 180 psi
